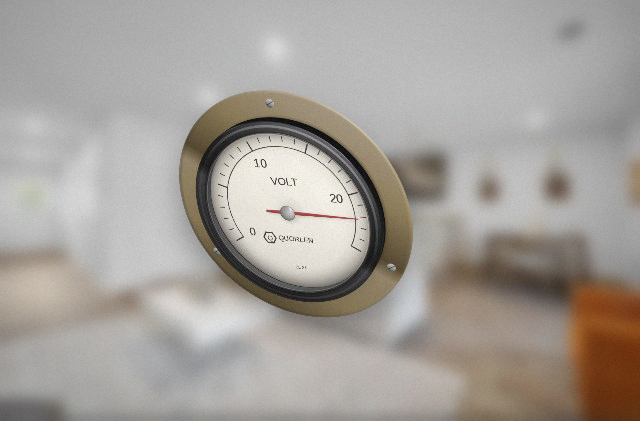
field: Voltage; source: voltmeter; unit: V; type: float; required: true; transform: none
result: 22 V
